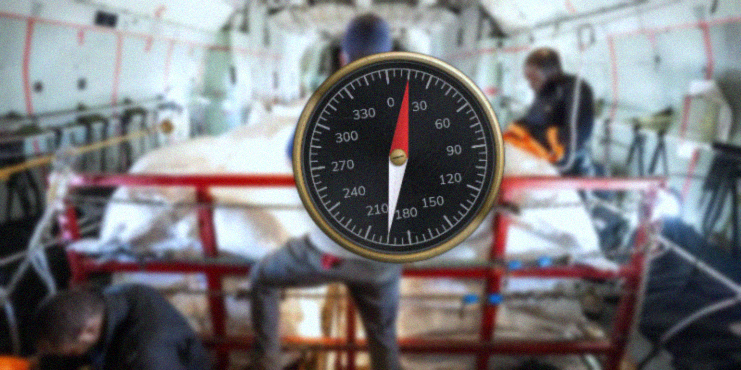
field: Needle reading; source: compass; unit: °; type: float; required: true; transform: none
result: 15 °
